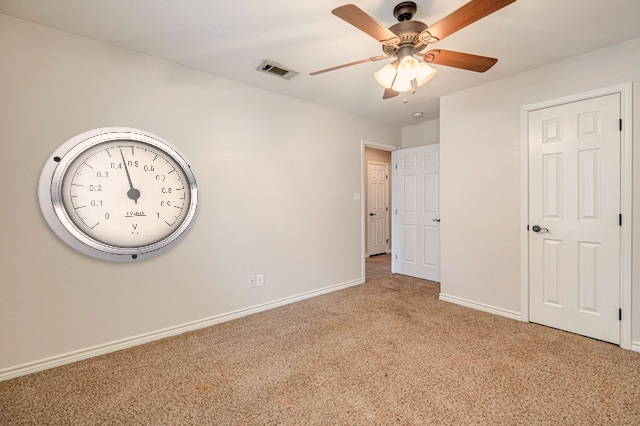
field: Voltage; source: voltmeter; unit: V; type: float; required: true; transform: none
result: 0.45 V
